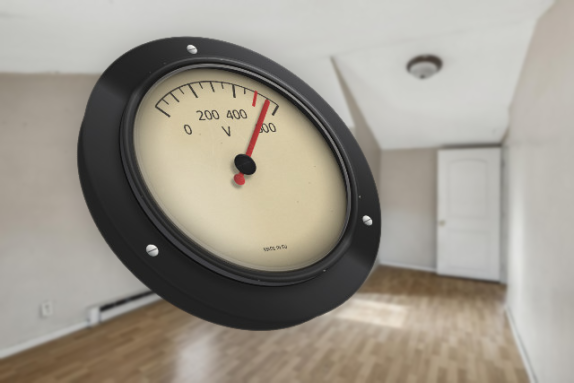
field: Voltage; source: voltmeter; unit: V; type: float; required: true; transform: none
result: 550 V
